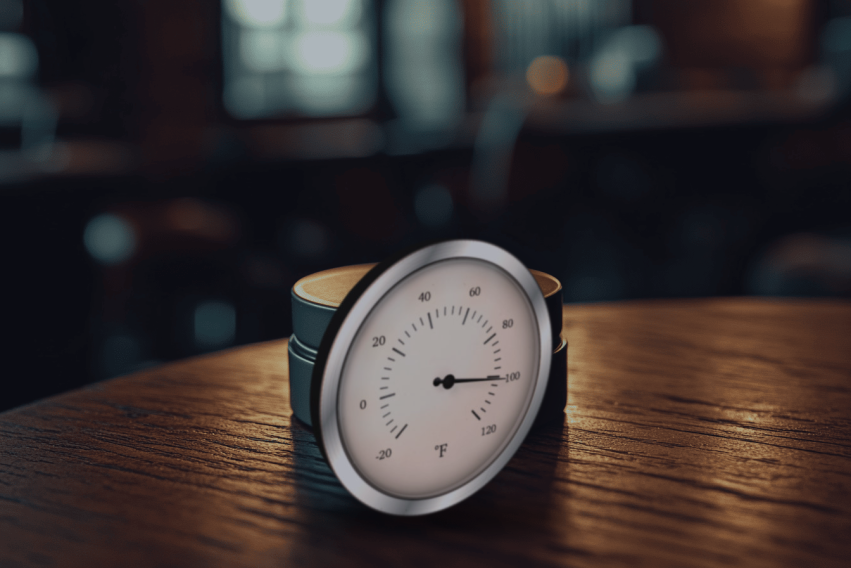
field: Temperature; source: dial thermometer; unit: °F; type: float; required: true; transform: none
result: 100 °F
